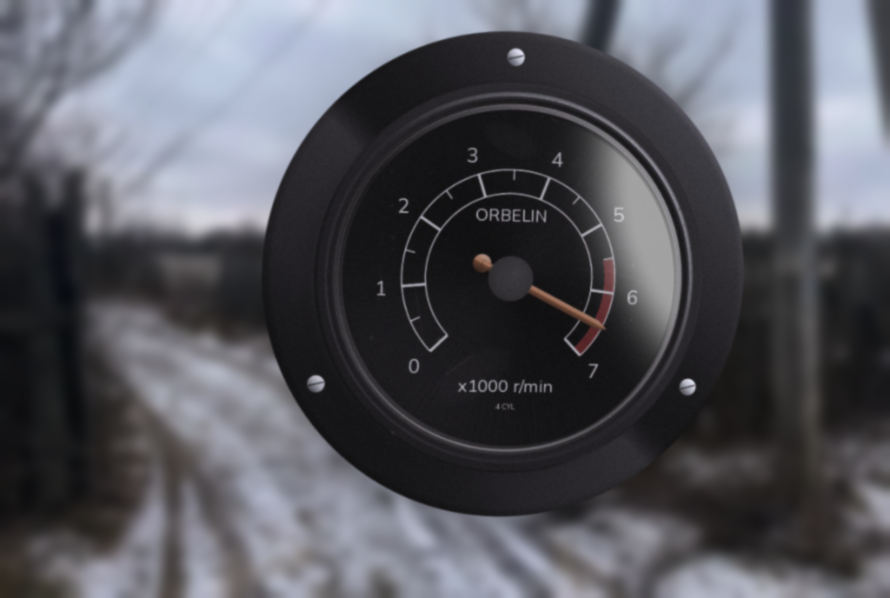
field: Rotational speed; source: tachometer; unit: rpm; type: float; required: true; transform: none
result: 6500 rpm
